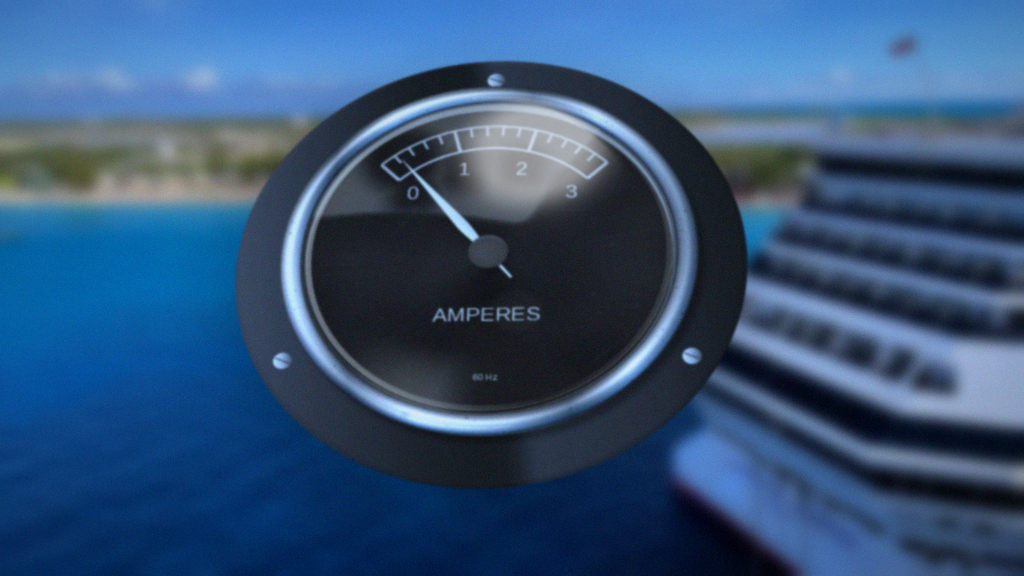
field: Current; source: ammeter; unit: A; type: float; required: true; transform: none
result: 0.2 A
